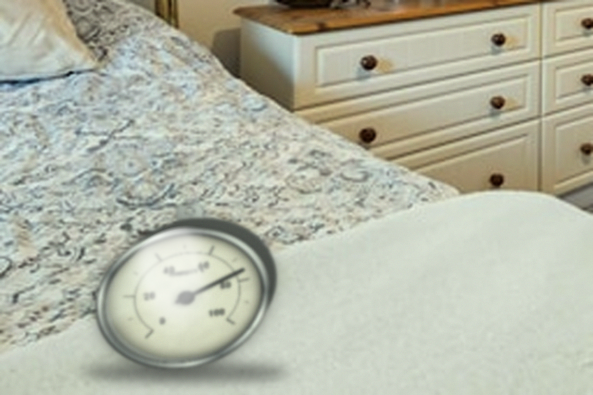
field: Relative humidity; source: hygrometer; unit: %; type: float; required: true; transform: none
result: 75 %
